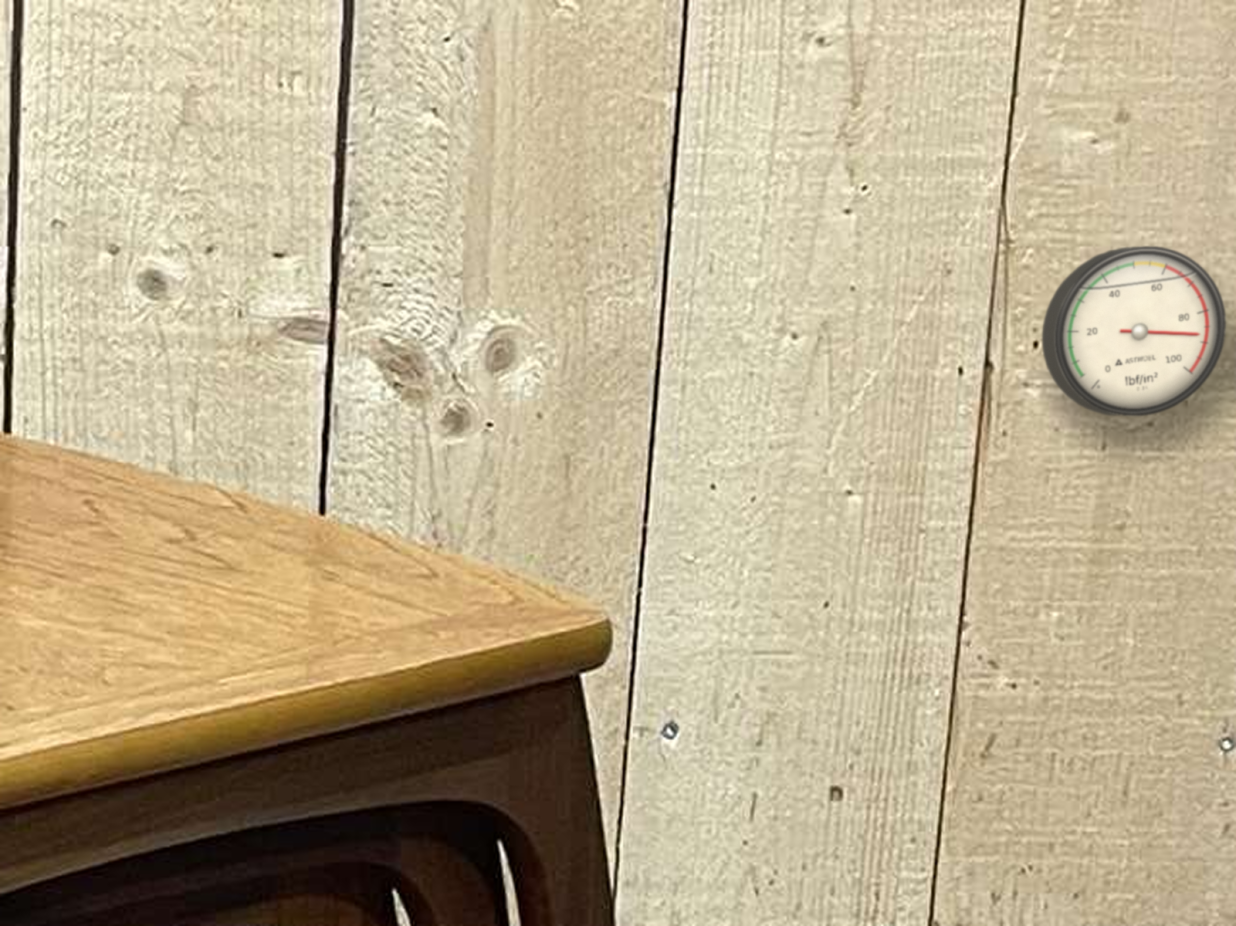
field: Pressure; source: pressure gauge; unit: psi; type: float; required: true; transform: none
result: 87.5 psi
